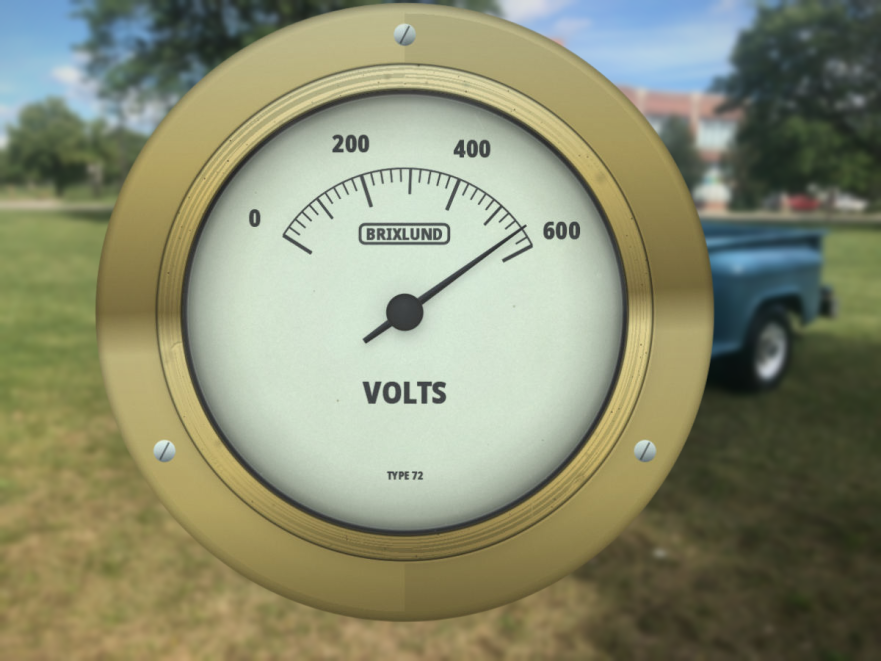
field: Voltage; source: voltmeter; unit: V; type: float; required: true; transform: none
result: 560 V
